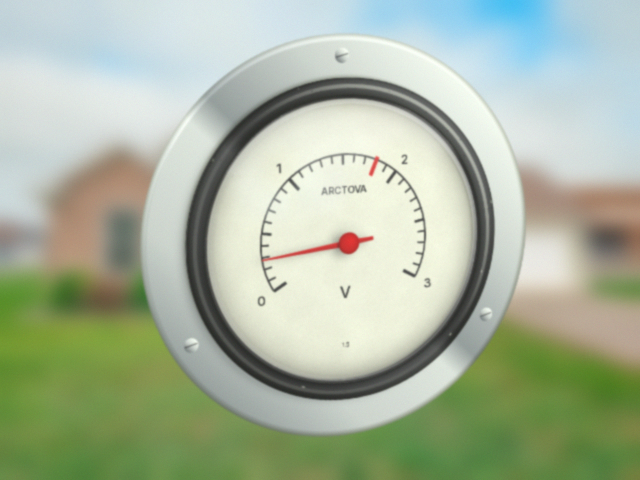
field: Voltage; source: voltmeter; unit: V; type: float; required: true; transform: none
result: 0.3 V
